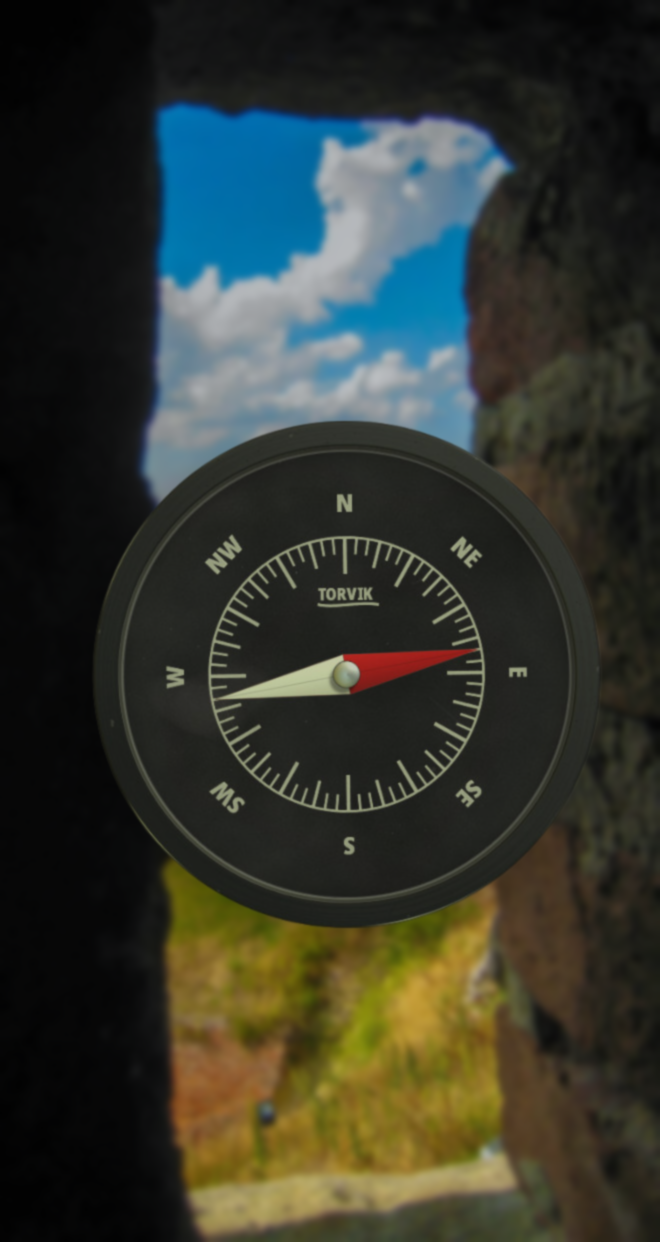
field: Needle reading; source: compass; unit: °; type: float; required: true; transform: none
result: 80 °
